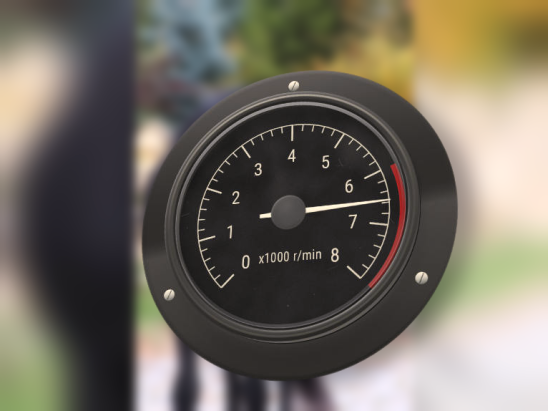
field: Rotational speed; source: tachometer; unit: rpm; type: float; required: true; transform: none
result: 6600 rpm
